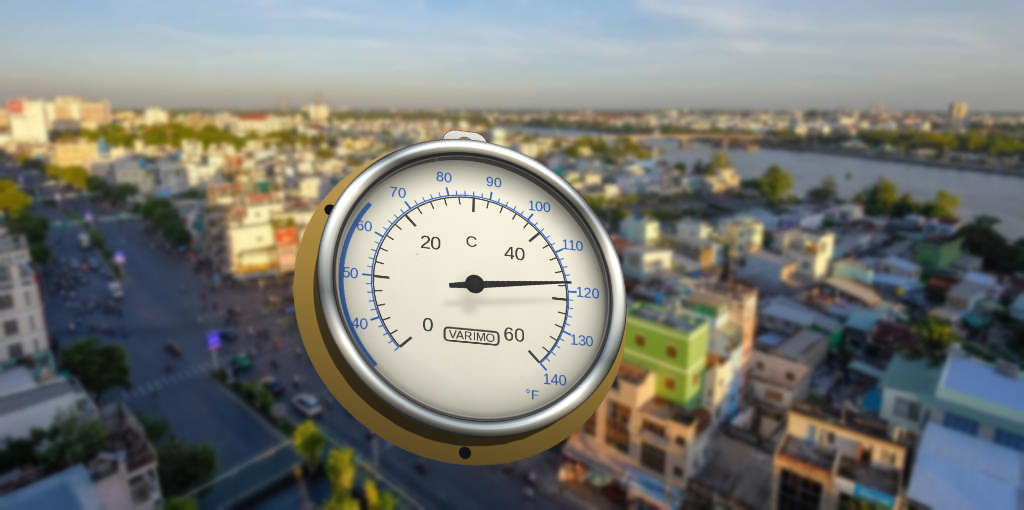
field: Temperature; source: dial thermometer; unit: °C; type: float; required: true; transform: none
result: 48 °C
